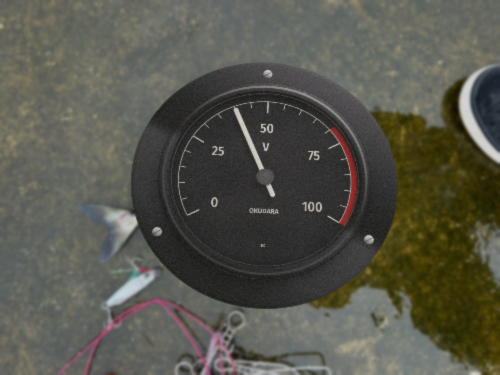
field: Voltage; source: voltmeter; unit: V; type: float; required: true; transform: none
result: 40 V
